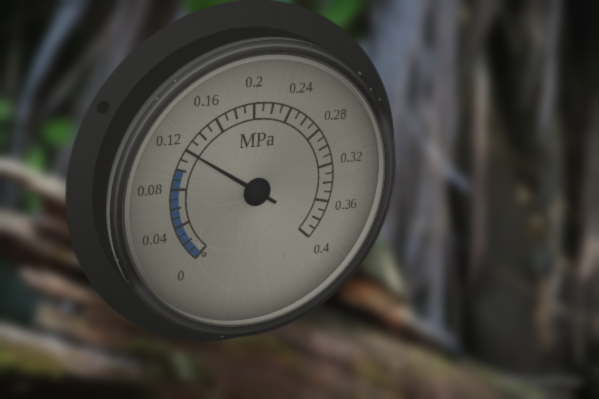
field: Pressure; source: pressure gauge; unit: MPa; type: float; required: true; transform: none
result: 0.12 MPa
